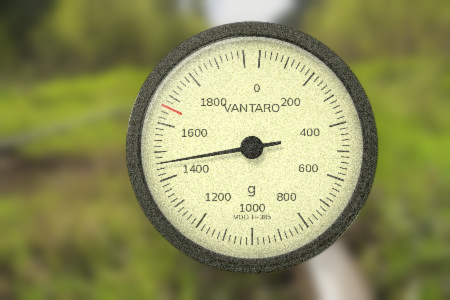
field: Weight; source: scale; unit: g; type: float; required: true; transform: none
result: 1460 g
